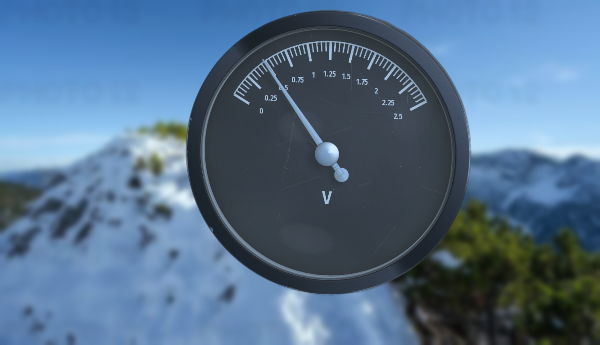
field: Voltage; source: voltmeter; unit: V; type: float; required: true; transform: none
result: 0.5 V
